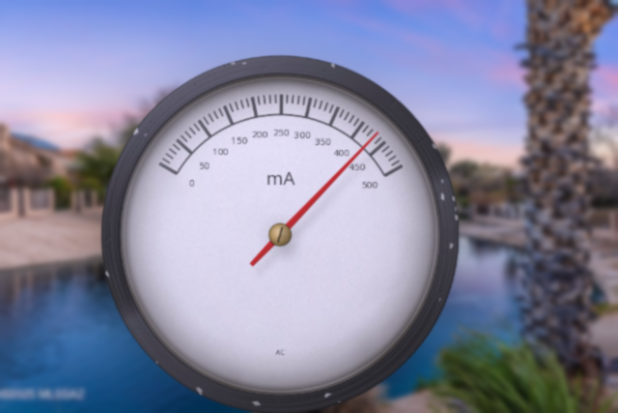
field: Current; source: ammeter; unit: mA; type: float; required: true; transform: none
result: 430 mA
